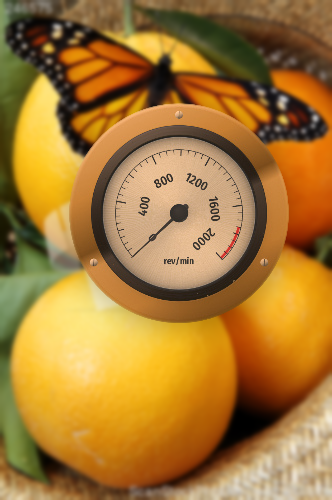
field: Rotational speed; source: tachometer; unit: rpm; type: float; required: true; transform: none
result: 0 rpm
